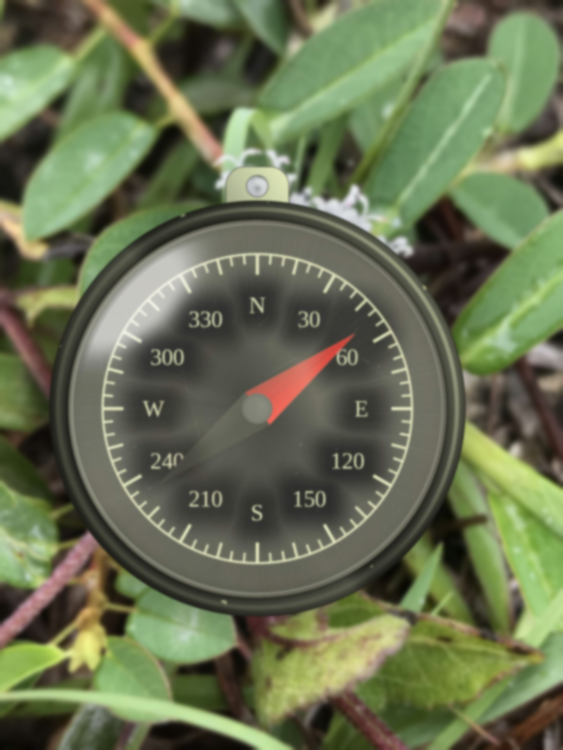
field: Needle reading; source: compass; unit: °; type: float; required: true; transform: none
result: 52.5 °
